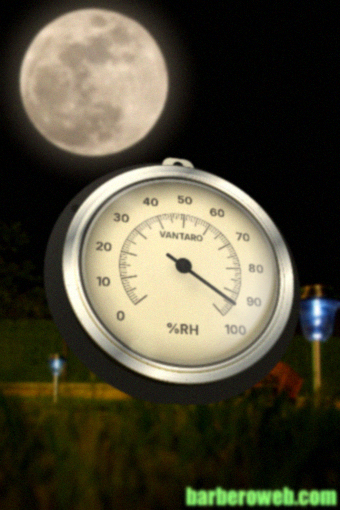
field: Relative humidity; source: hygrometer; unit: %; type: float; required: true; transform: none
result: 95 %
